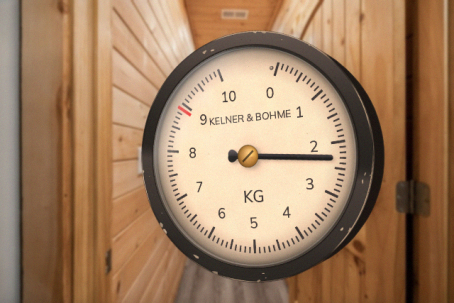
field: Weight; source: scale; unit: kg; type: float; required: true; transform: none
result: 2.3 kg
